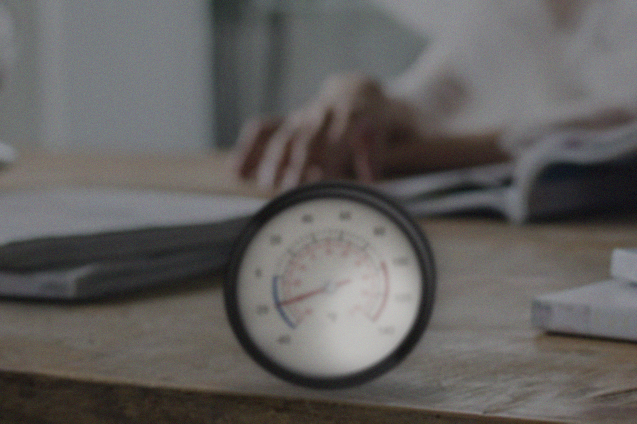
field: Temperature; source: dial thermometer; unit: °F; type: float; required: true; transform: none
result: -20 °F
